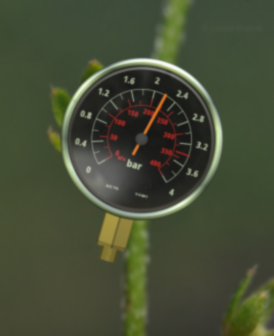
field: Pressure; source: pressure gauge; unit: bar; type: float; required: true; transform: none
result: 2.2 bar
